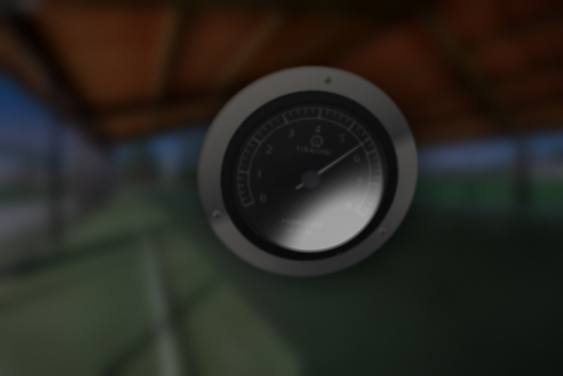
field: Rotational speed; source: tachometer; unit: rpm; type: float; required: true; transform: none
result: 5600 rpm
